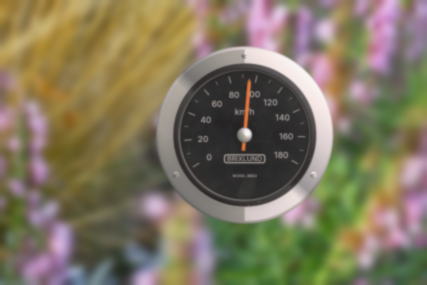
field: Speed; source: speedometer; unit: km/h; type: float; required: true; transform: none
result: 95 km/h
